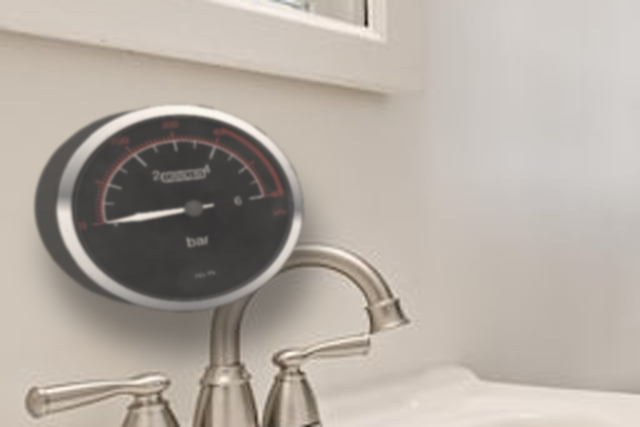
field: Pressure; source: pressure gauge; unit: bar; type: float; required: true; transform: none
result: 0 bar
